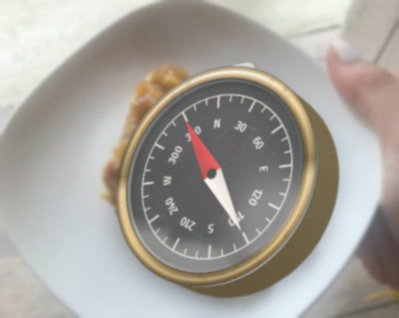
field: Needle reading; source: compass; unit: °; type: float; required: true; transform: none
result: 330 °
